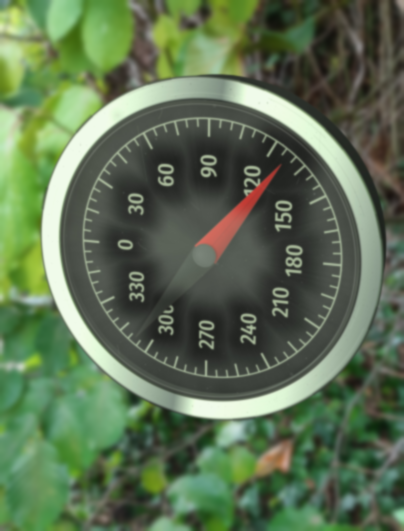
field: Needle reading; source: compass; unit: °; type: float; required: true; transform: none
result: 127.5 °
